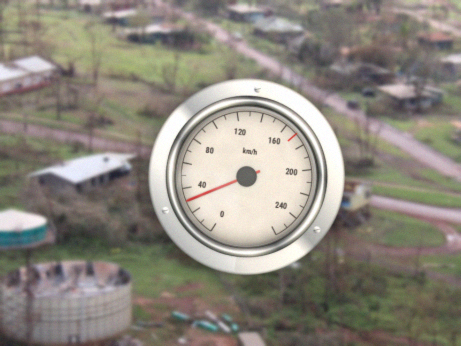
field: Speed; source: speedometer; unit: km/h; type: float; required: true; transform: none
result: 30 km/h
